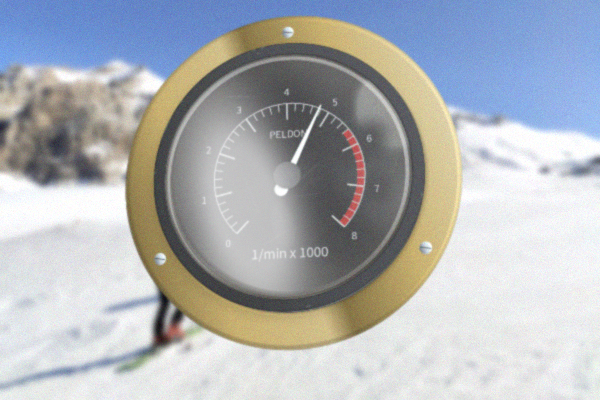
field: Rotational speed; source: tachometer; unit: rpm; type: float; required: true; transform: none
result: 4800 rpm
